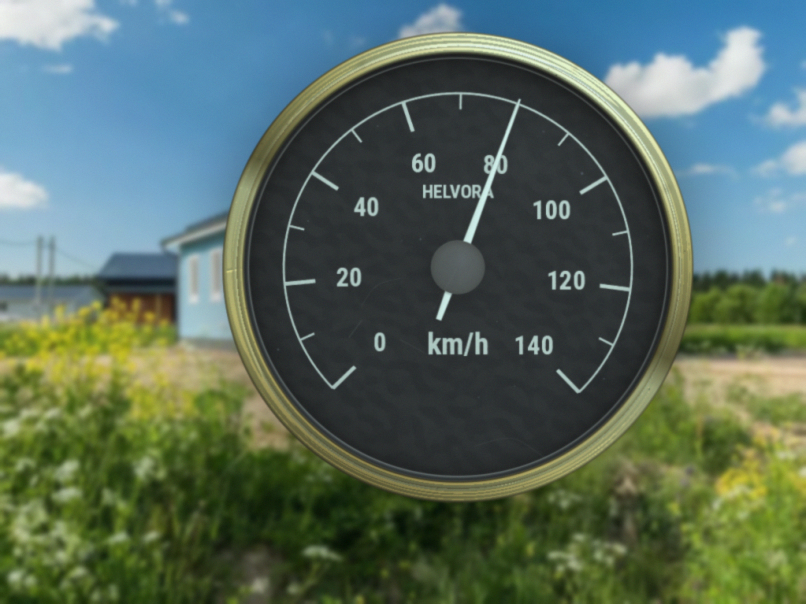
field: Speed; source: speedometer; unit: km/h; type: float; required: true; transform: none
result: 80 km/h
